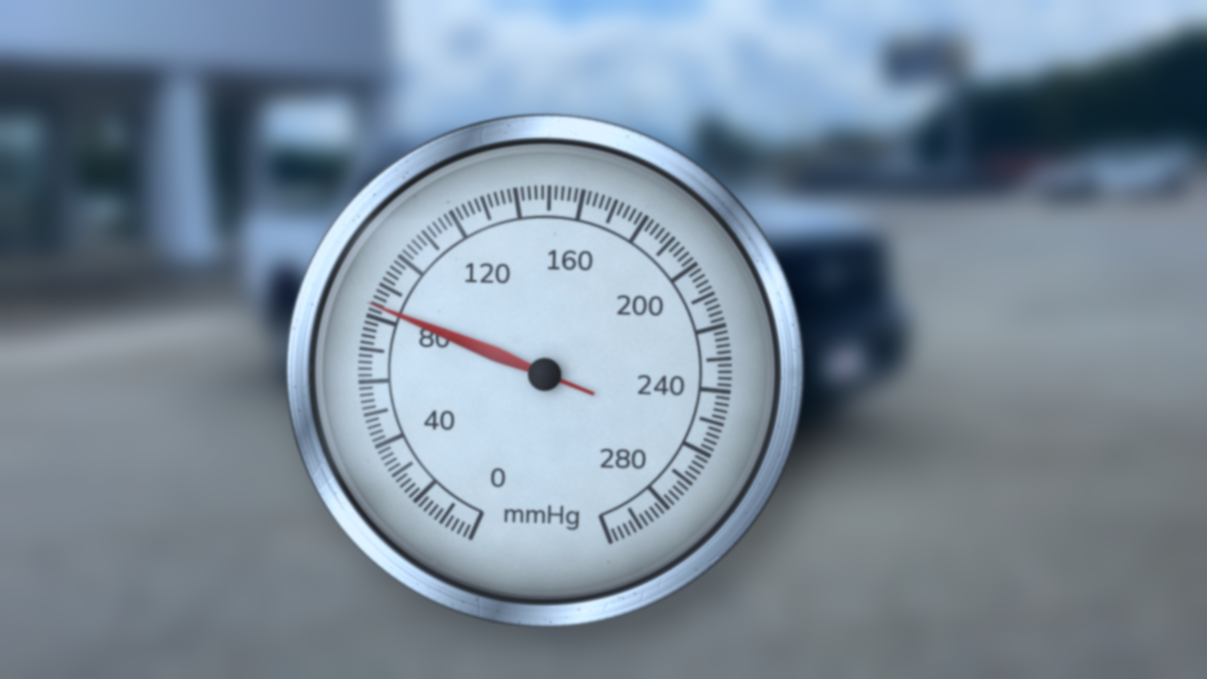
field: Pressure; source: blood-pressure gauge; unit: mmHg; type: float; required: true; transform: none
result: 84 mmHg
